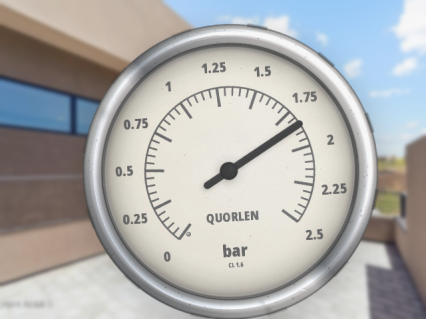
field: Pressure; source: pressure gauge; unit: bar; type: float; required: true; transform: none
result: 1.85 bar
